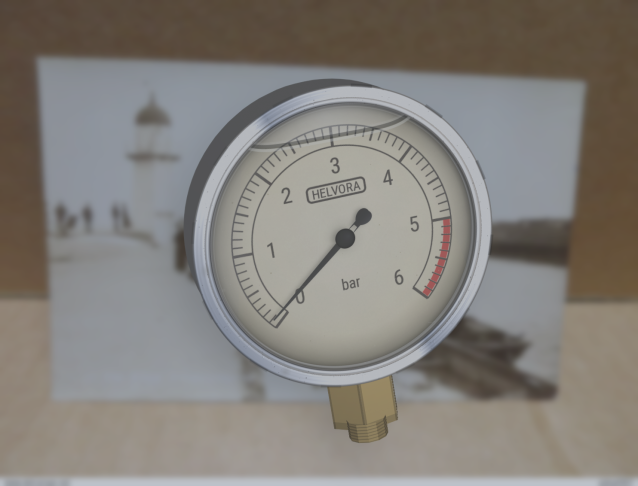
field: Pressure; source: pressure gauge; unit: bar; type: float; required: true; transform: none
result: 0.1 bar
